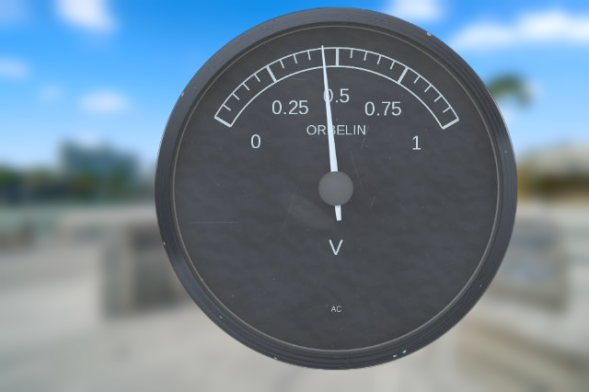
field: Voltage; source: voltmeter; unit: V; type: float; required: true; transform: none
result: 0.45 V
